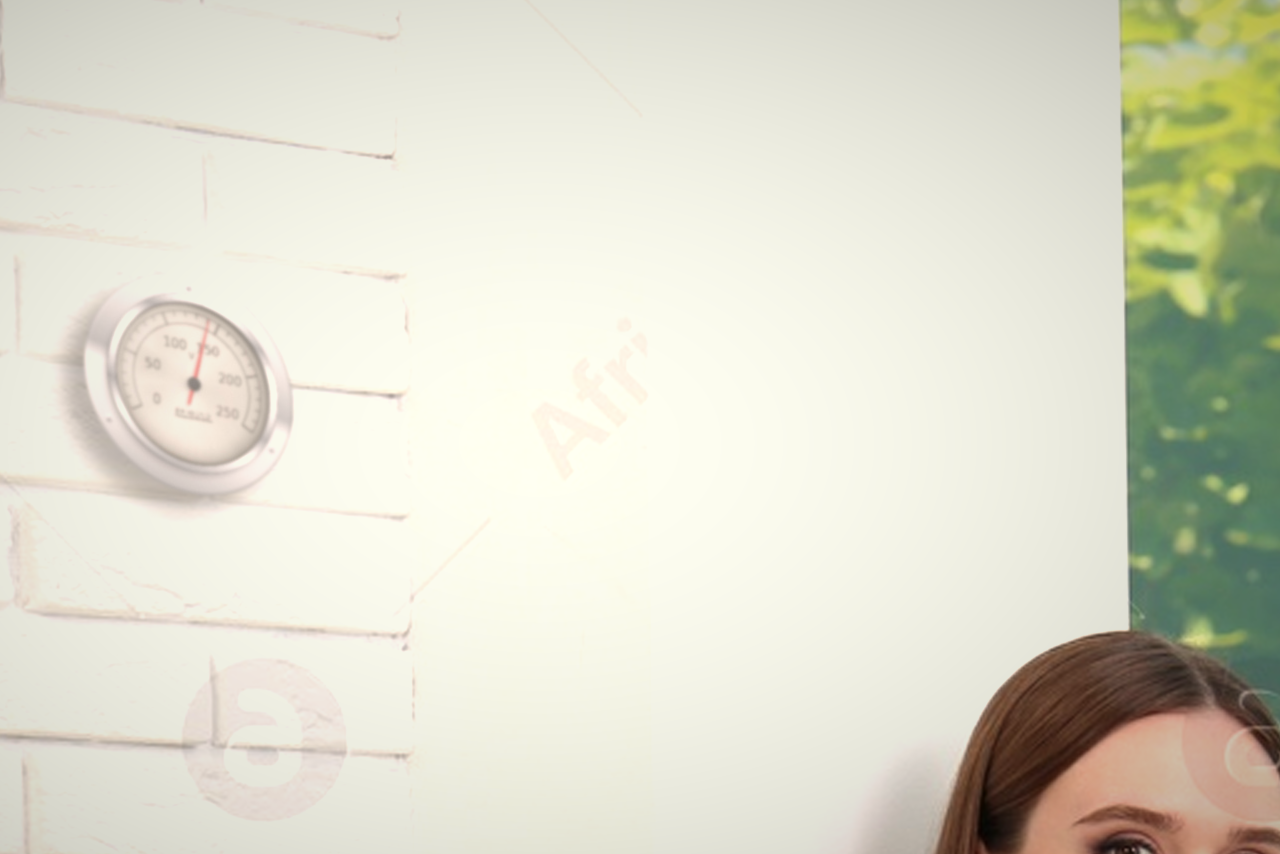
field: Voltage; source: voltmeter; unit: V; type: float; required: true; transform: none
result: 140 V
